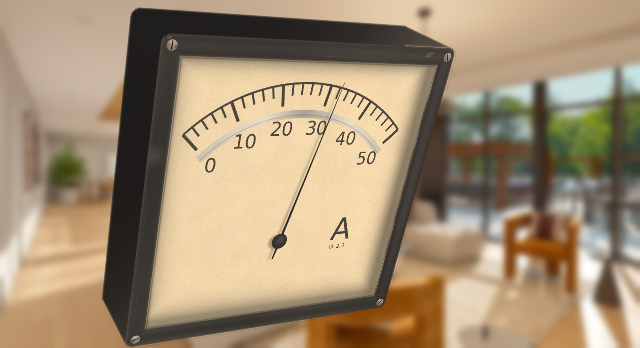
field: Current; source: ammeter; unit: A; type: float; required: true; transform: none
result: 32 A
